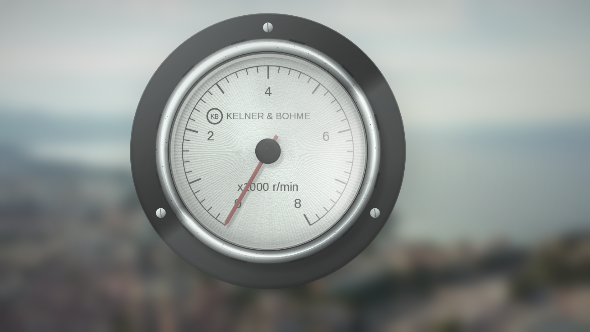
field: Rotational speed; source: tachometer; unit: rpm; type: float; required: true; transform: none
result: 0 rpm
